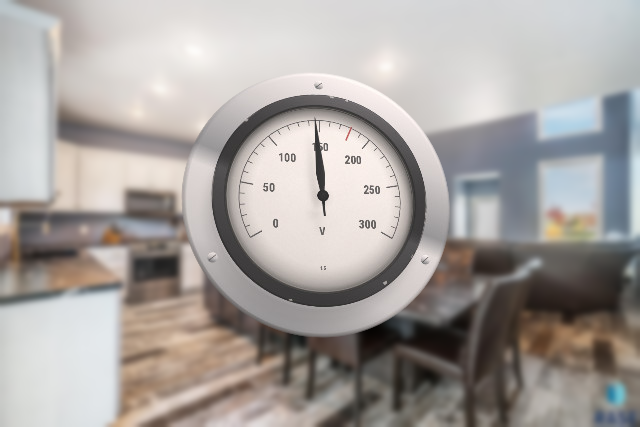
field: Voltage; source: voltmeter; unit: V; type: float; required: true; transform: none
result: 145 V
